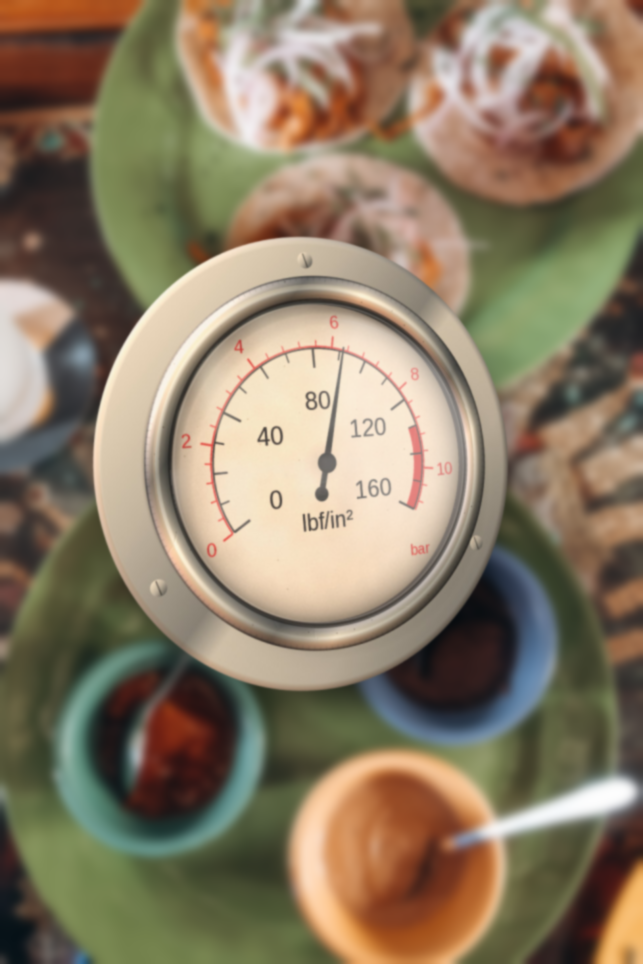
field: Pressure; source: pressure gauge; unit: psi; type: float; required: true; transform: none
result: 90 psi
